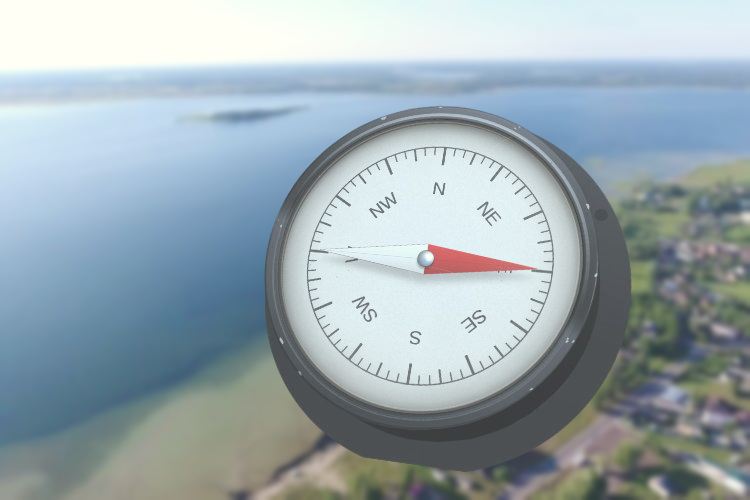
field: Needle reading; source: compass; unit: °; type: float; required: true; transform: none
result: 90 °
